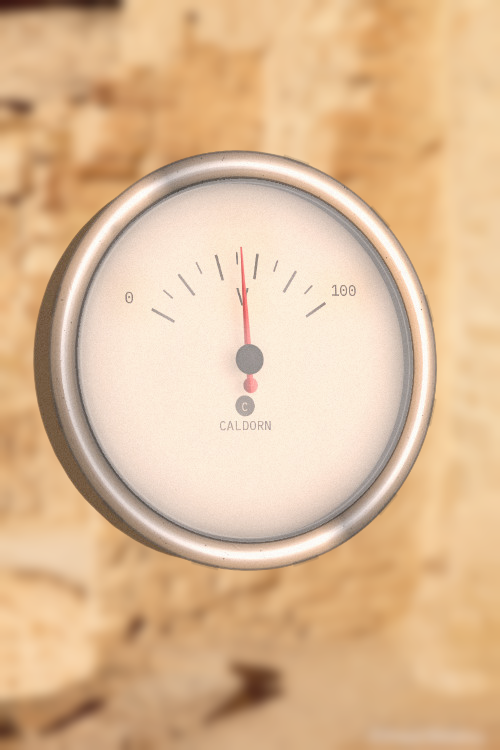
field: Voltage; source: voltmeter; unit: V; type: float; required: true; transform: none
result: 50 V
